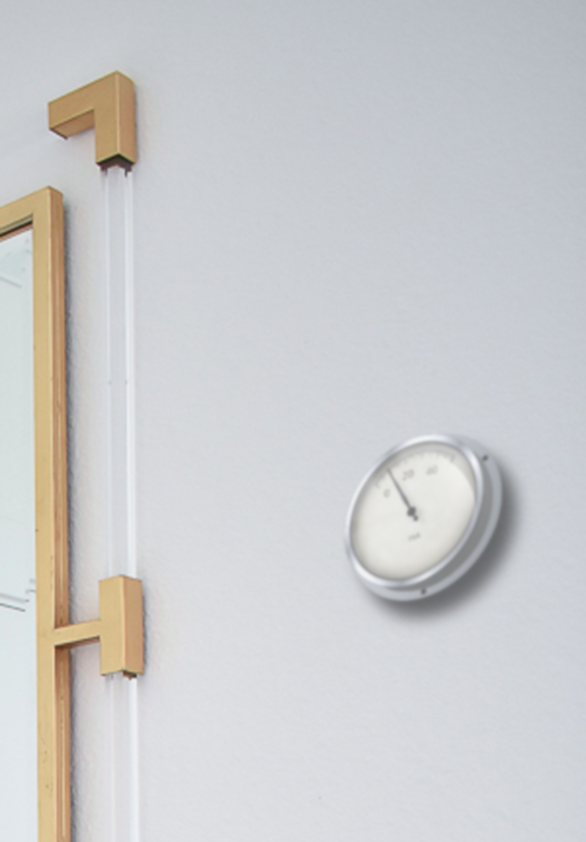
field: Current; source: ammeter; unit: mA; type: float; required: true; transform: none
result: 10 mA
